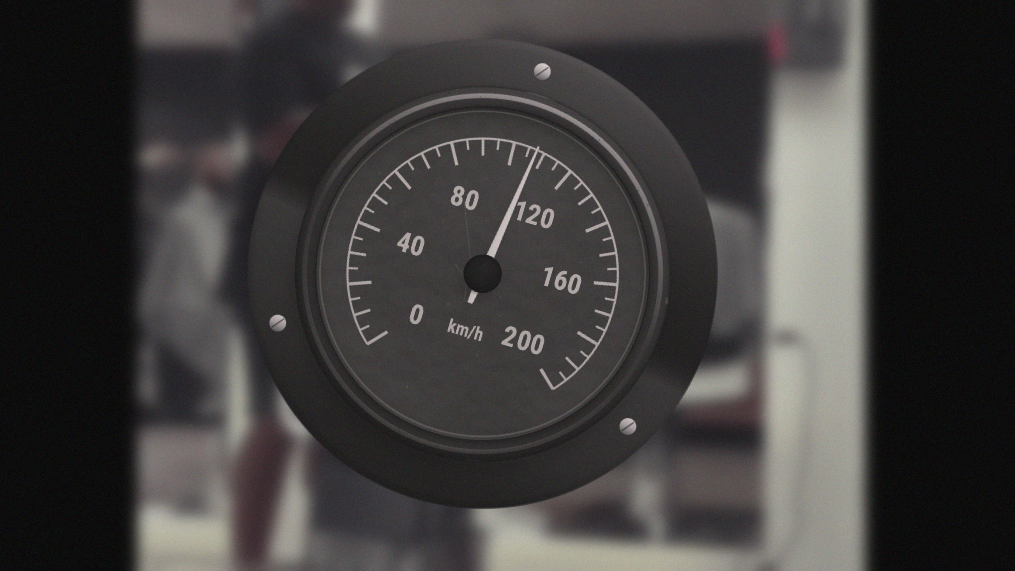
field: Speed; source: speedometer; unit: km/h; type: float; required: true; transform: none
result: 107.5 km/h
